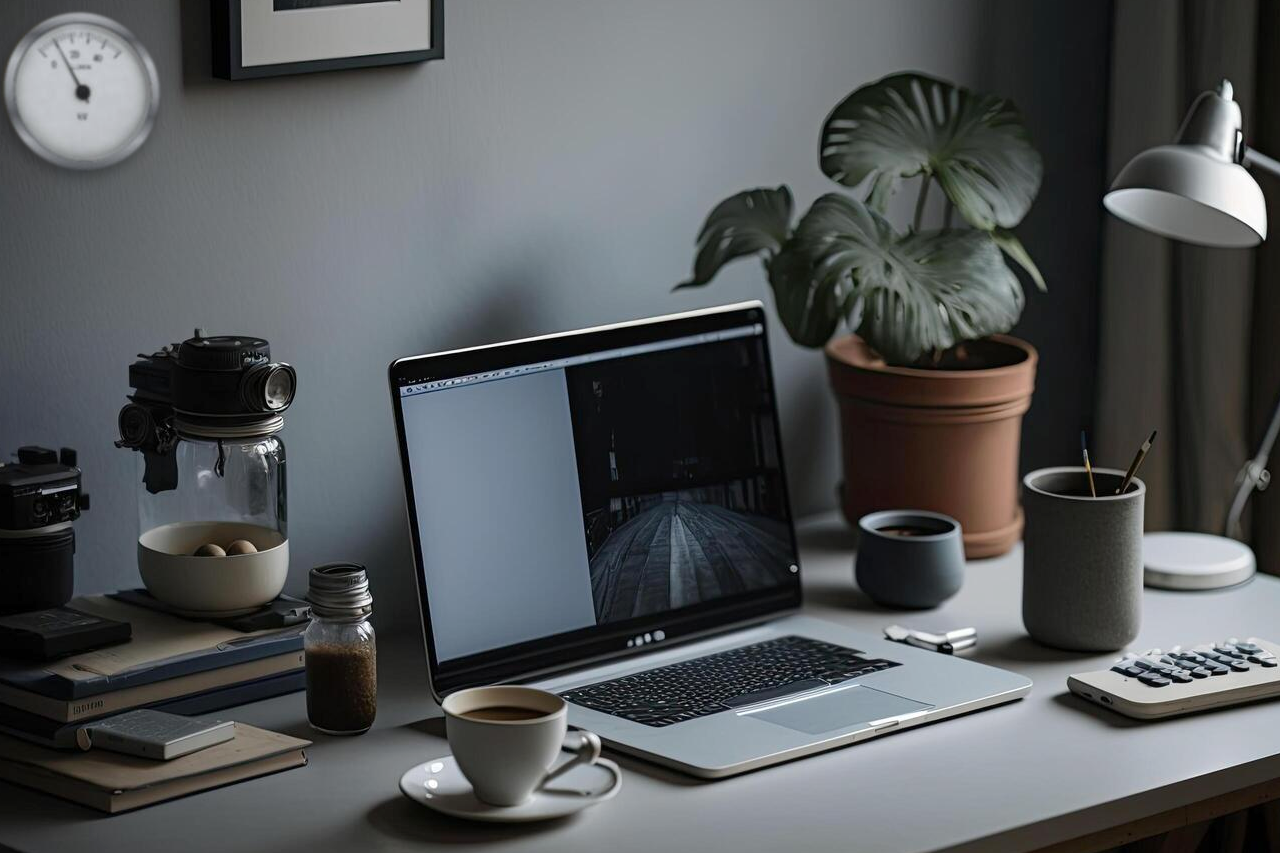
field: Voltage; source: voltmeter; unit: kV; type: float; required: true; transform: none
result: 10 kV
